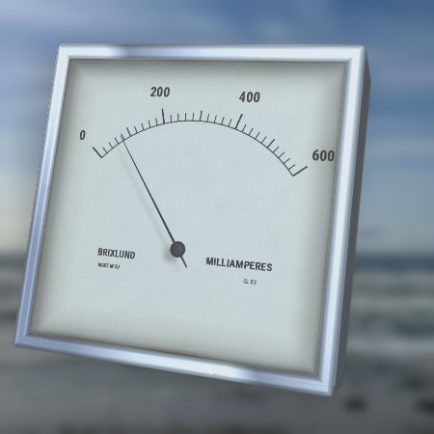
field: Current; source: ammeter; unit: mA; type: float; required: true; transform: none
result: 80 mA
